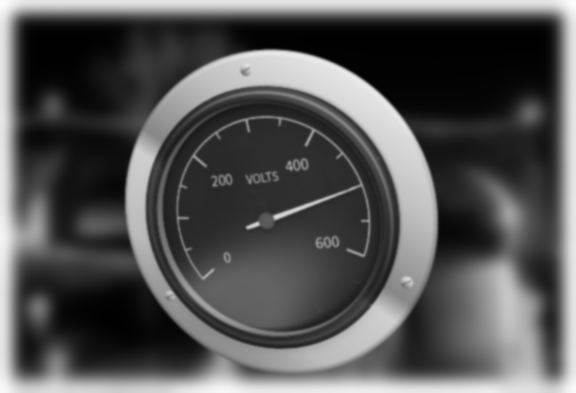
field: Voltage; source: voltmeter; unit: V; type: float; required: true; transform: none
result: 500 V
